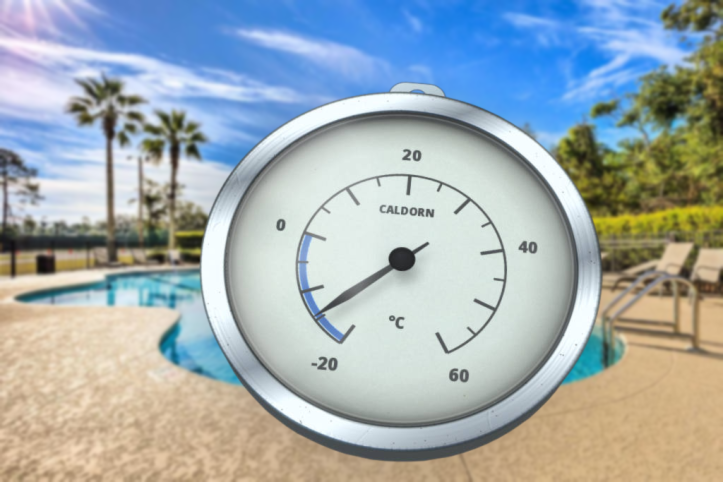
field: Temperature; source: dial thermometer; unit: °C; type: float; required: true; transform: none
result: -15 °C
